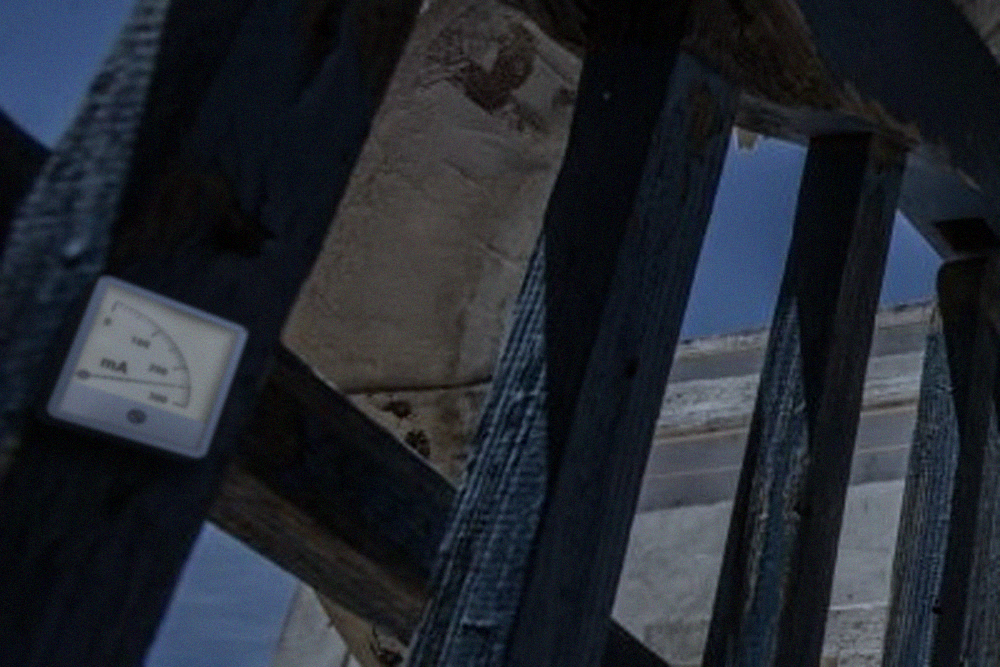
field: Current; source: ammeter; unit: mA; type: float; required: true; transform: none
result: 250 mA
